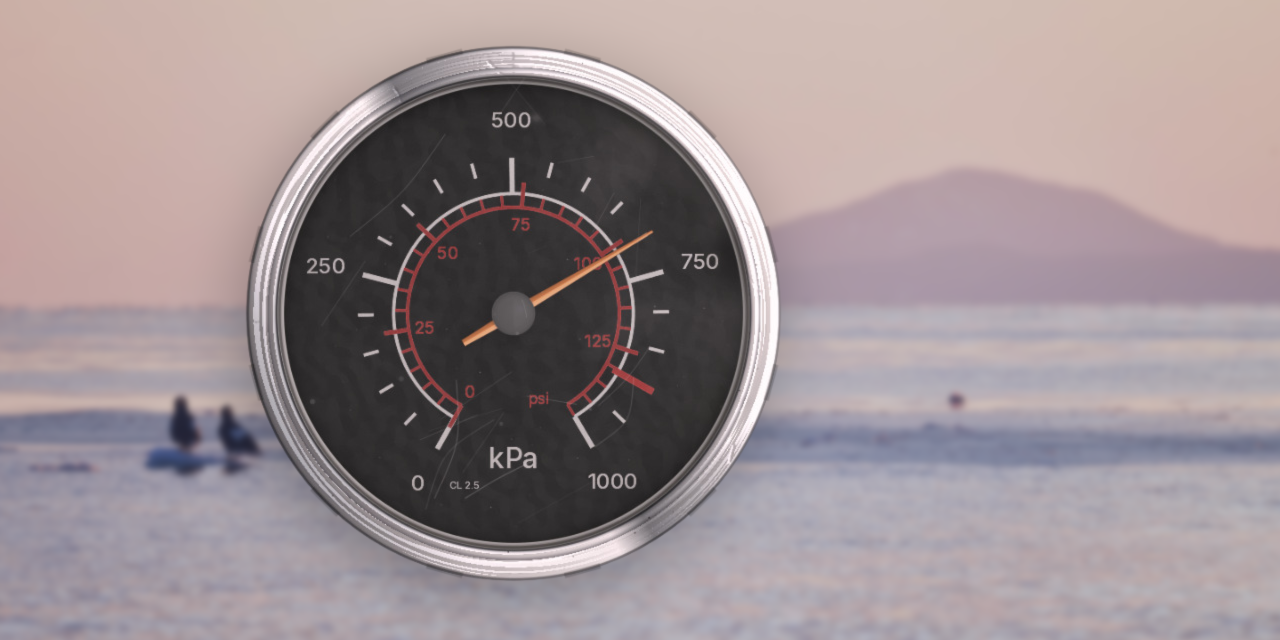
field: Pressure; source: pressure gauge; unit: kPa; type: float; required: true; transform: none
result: 700 kPa
